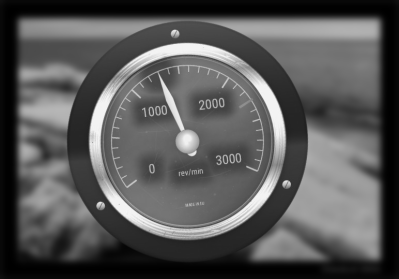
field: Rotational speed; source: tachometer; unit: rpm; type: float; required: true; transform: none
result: 1300 rpm
